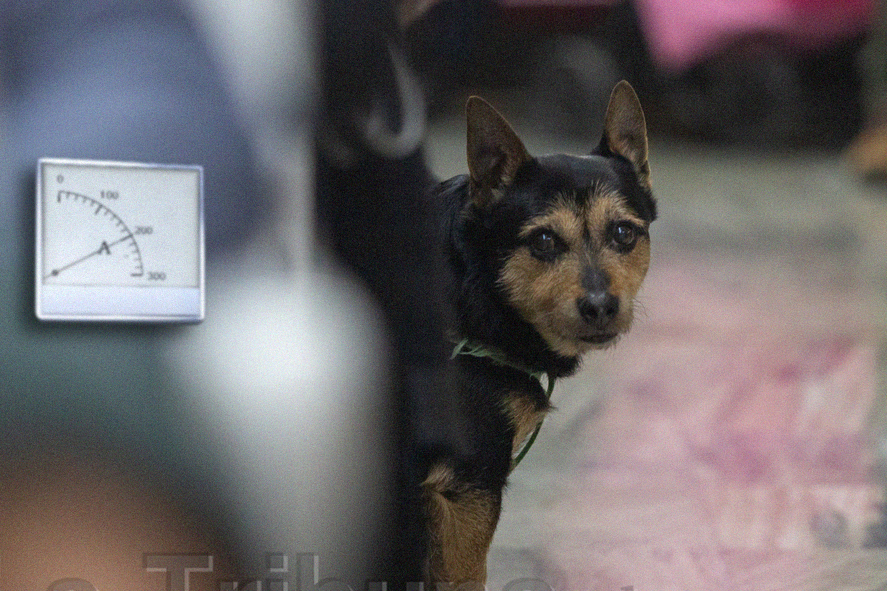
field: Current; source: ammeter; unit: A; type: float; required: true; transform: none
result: 200 A
